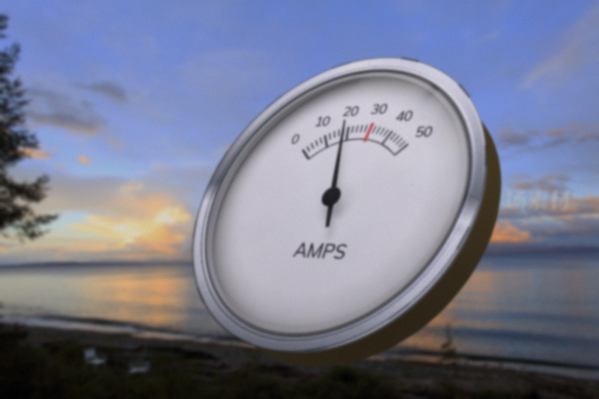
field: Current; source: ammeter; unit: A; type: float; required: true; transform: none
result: 20 A
